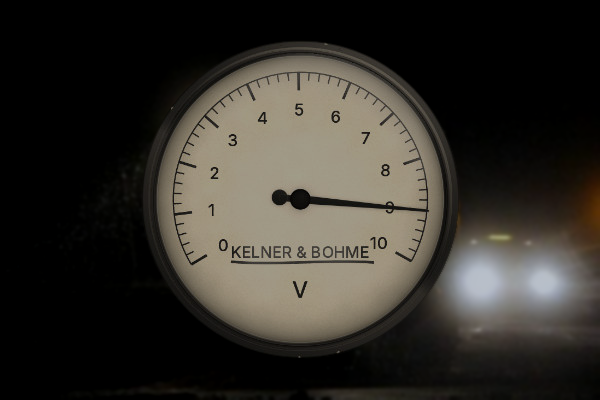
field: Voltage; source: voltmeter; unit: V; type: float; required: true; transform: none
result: 9 V
